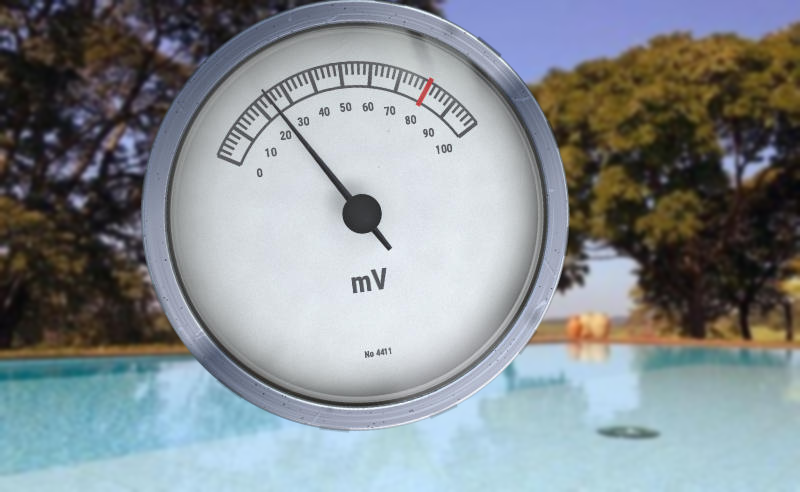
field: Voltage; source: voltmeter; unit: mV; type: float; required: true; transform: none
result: 24 mV
